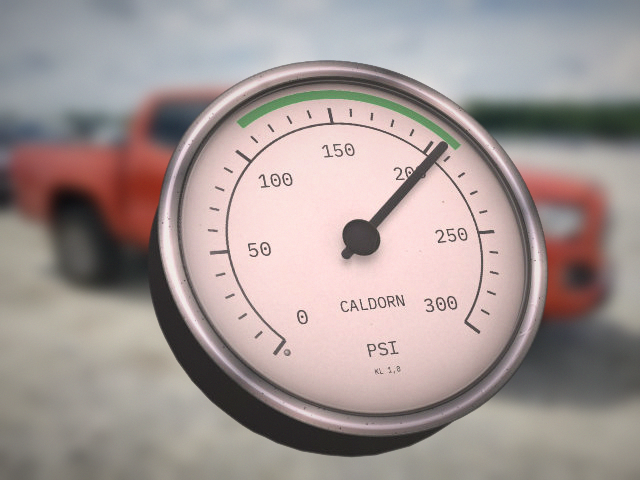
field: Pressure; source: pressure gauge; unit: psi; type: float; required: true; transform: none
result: 205 psi
